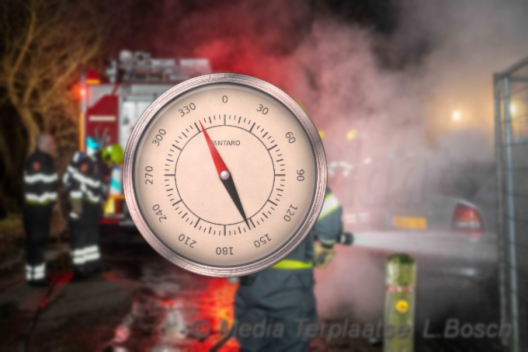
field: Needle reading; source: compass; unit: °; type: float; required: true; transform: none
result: 335 °
